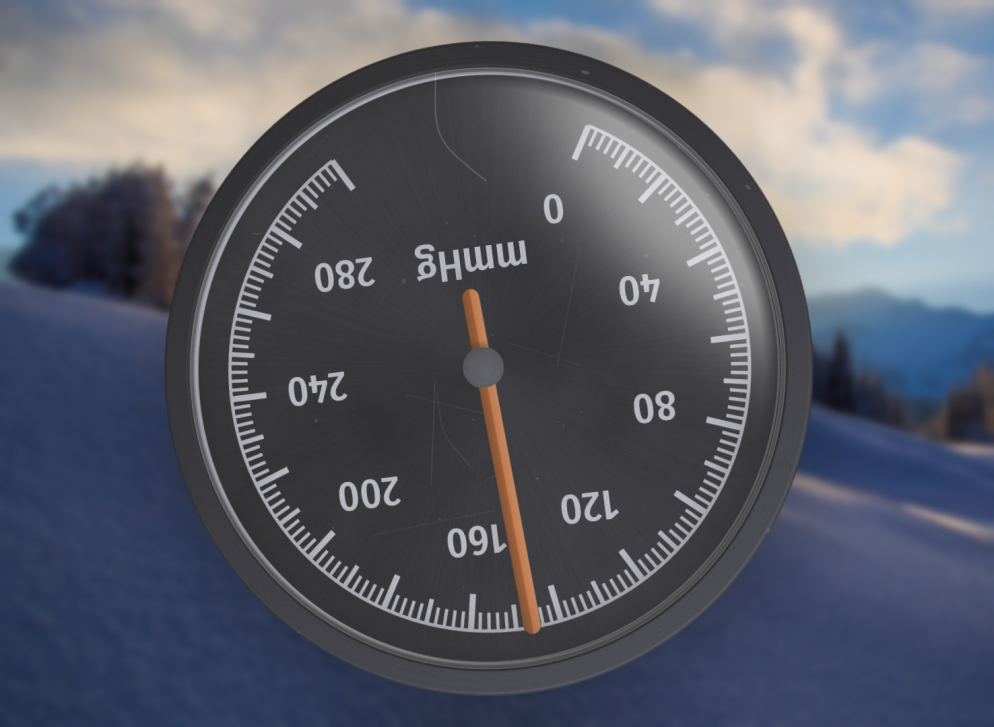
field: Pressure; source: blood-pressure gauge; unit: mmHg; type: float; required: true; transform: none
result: 146 mmHg
